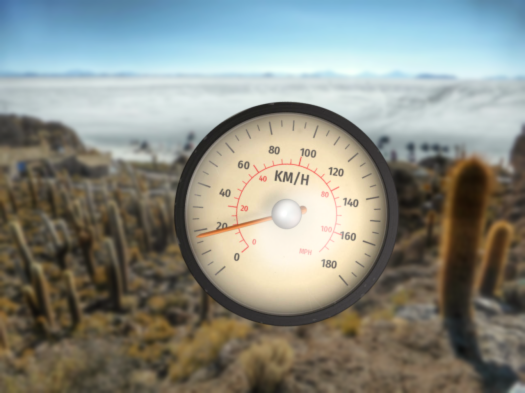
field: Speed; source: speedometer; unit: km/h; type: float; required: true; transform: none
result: 17.5 km/h
